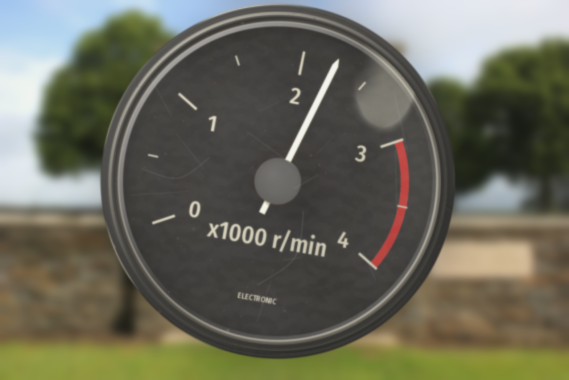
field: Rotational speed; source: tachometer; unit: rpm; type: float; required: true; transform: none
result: 2250 rpm
